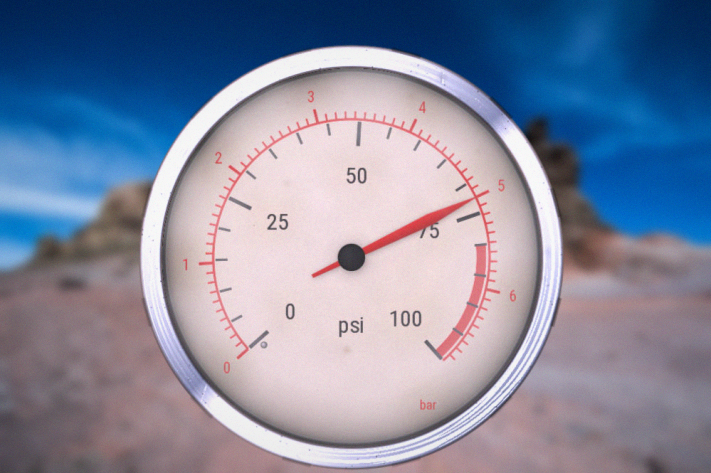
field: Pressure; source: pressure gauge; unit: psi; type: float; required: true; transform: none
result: 72.5 psi
